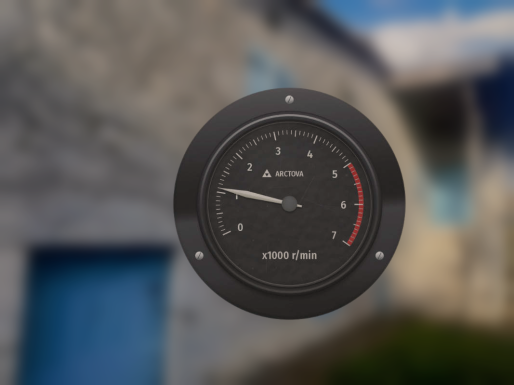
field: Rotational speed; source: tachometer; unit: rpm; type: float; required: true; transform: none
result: 1100 rpm
